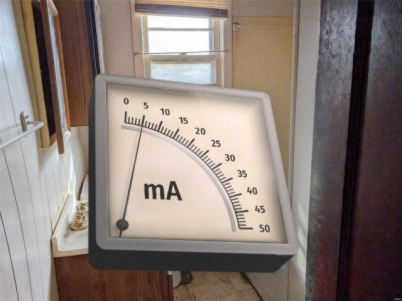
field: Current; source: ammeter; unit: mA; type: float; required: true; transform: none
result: 5 mA
